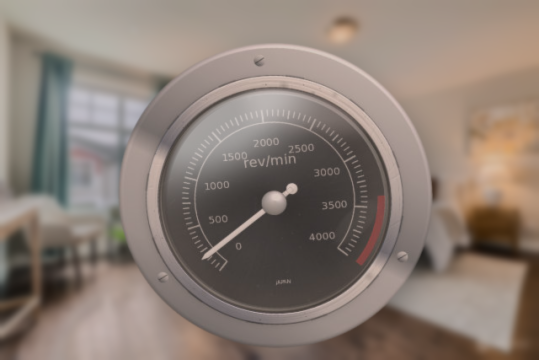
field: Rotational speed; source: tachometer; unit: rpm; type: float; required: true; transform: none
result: 200 rpm
